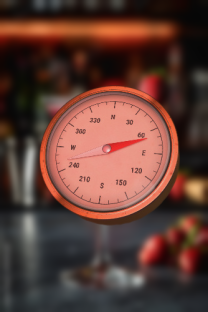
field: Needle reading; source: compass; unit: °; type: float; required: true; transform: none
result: 70 °
